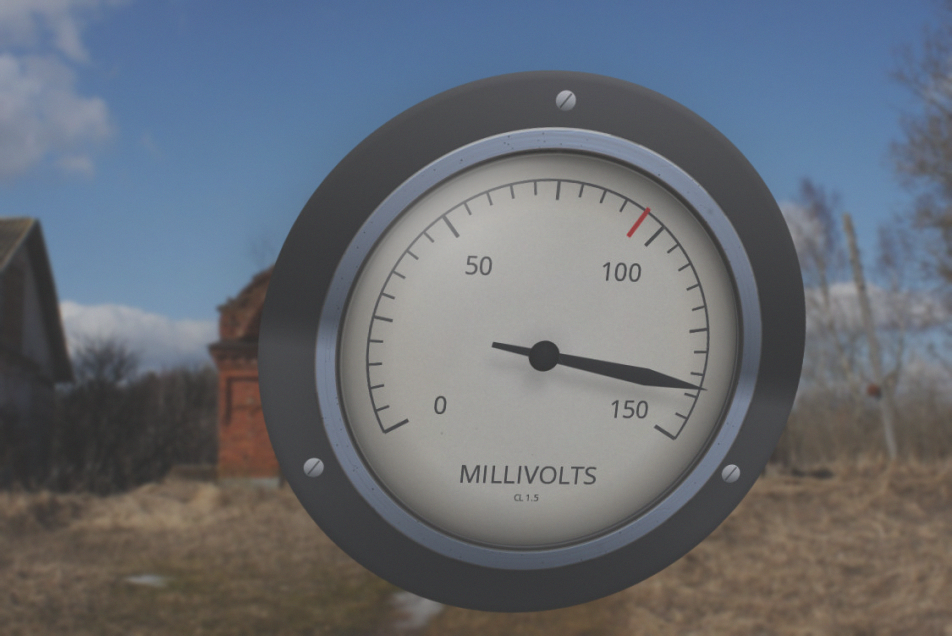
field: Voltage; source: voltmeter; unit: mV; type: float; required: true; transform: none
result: 137.5 mV
